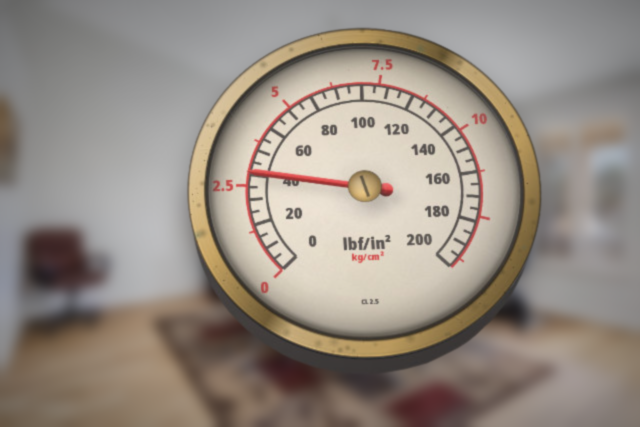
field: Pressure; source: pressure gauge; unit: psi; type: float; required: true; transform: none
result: 40 psi
